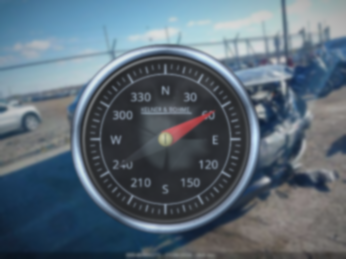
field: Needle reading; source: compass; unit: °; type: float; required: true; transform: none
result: 60 °
